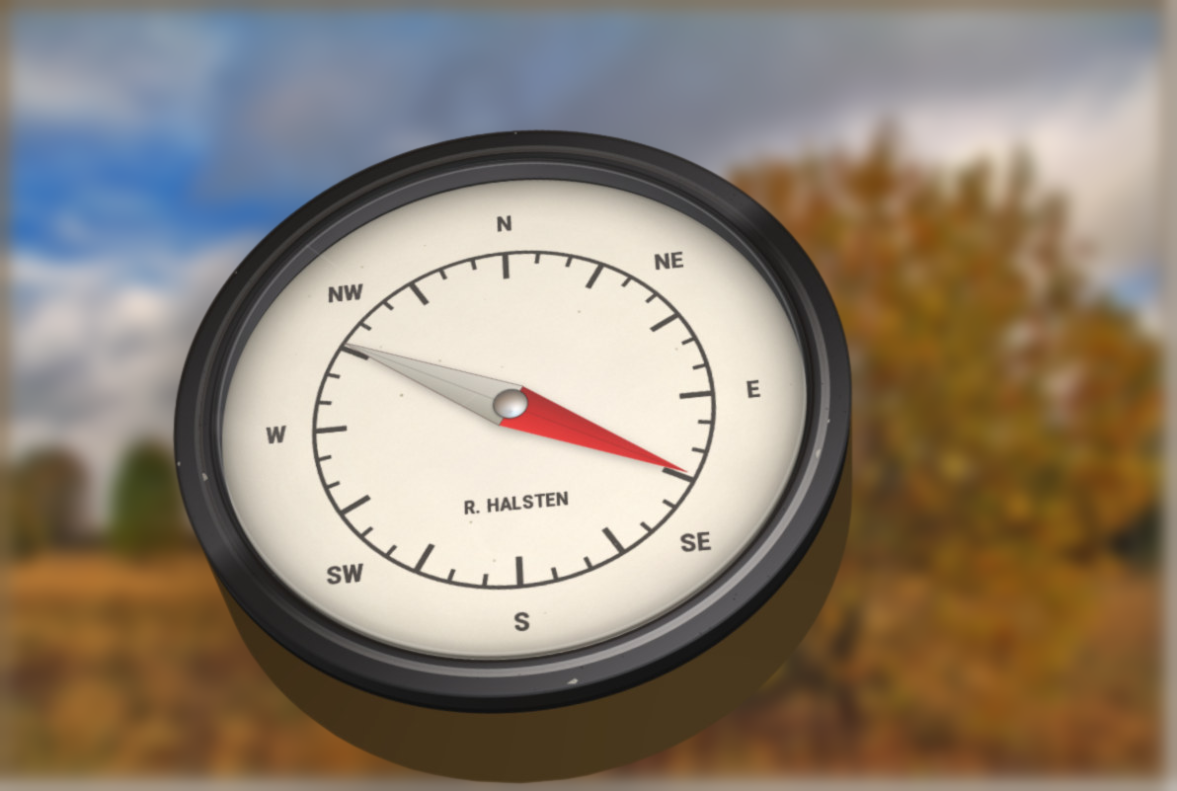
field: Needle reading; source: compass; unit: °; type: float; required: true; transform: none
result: 120 °
